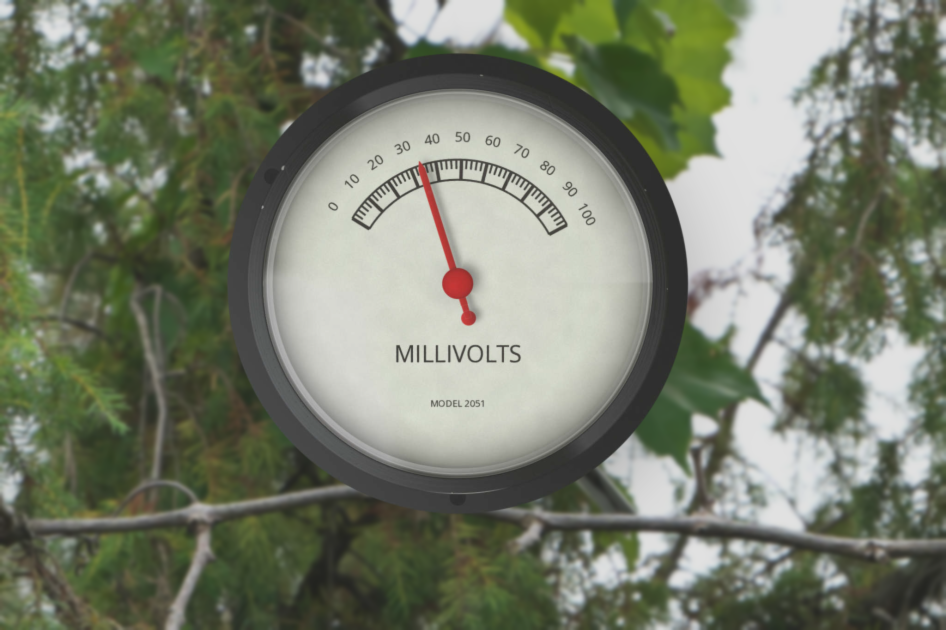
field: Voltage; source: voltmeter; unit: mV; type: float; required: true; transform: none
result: 34 mV
